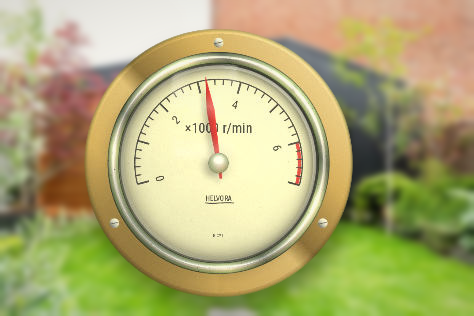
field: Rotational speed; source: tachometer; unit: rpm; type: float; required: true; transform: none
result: 3200 rpm
